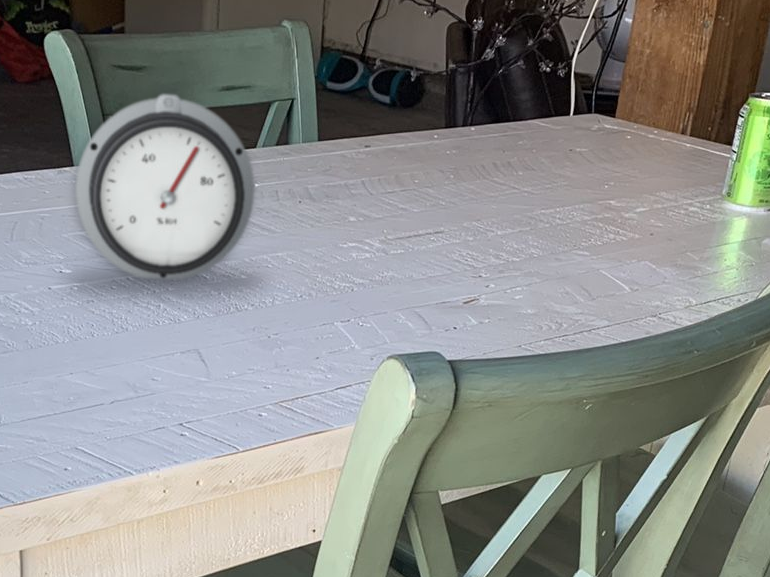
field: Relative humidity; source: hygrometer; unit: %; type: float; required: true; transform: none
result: 64 %
